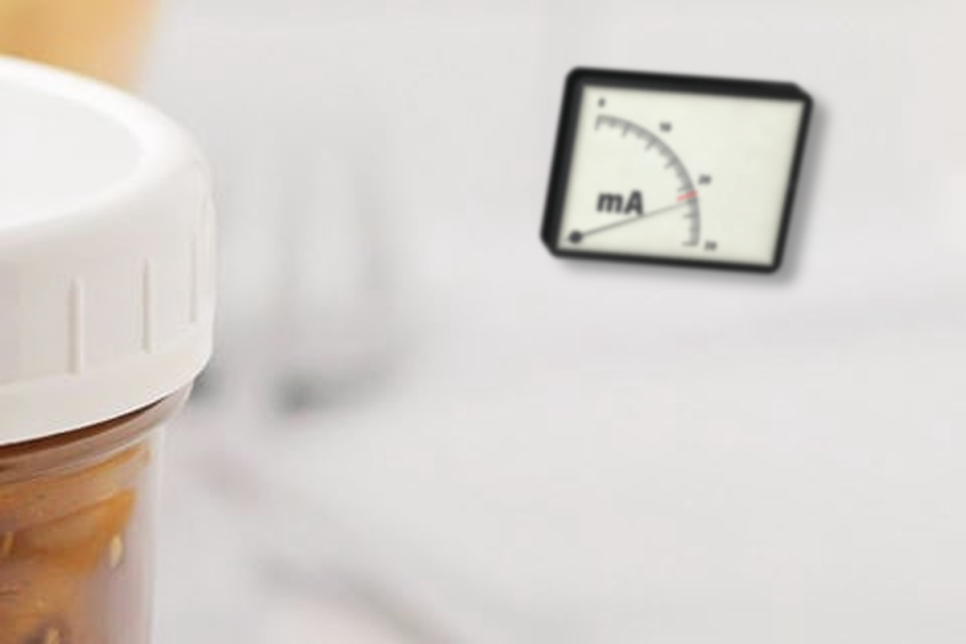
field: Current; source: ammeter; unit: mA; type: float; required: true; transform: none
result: 22.5 mA
